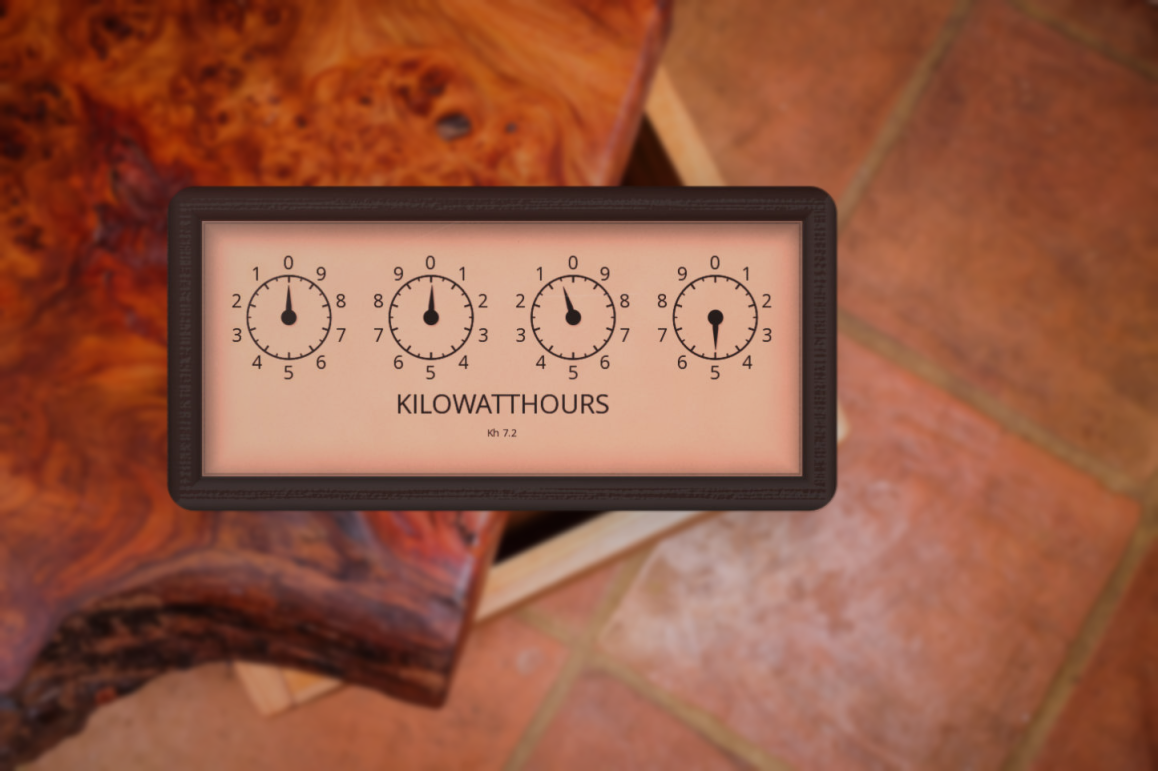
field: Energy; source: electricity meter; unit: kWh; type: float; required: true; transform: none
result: 5 kWh
